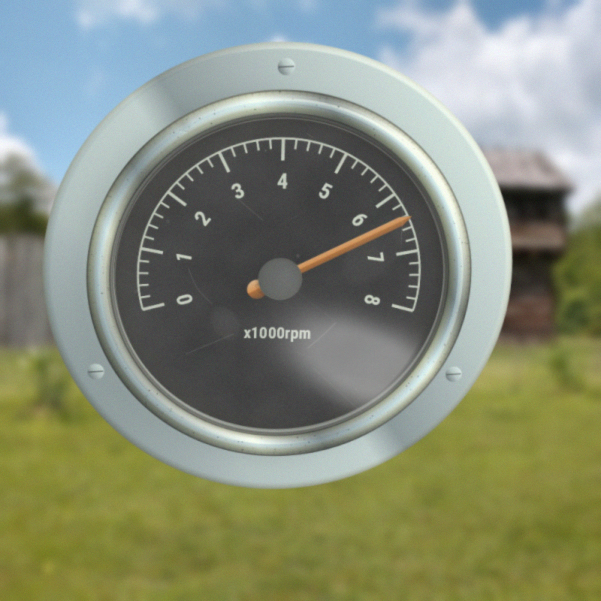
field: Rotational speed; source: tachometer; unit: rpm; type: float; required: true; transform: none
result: 6400 rpm
